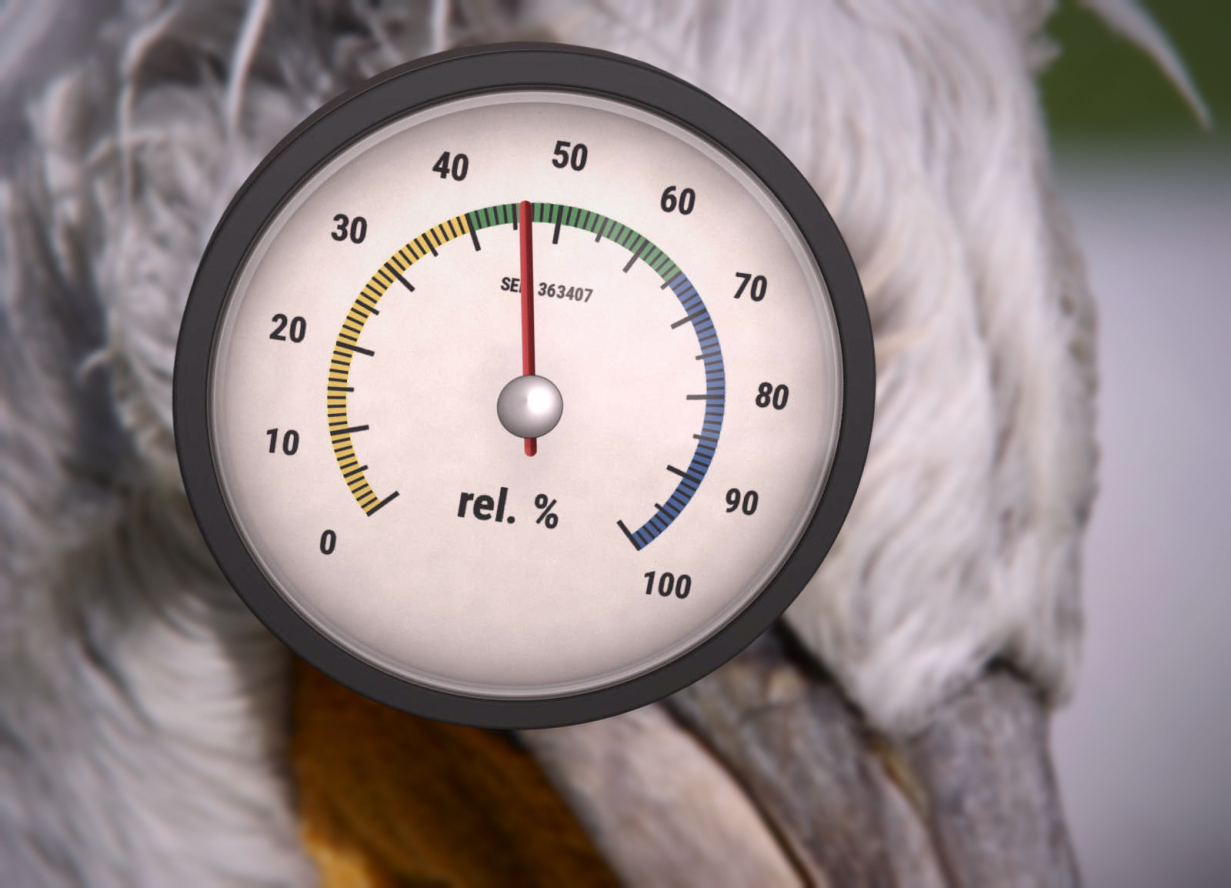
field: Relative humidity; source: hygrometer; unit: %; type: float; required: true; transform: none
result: 46 %
